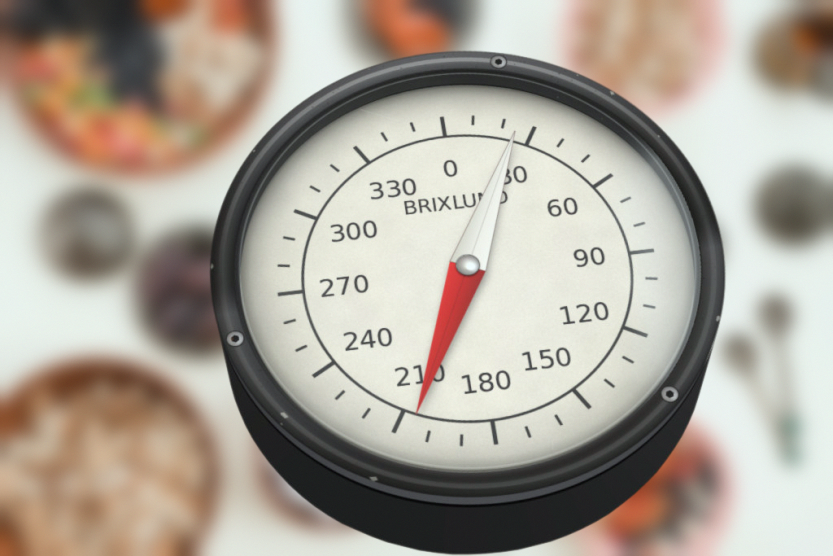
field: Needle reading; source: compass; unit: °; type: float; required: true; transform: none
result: 205 °
